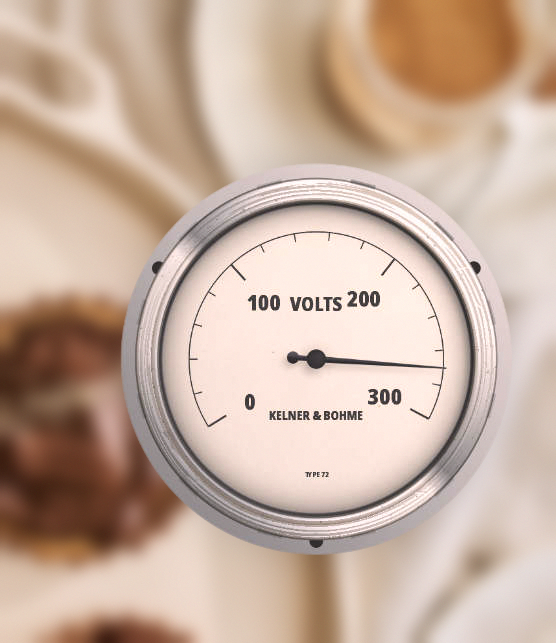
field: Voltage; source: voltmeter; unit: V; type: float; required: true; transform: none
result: 270 V
